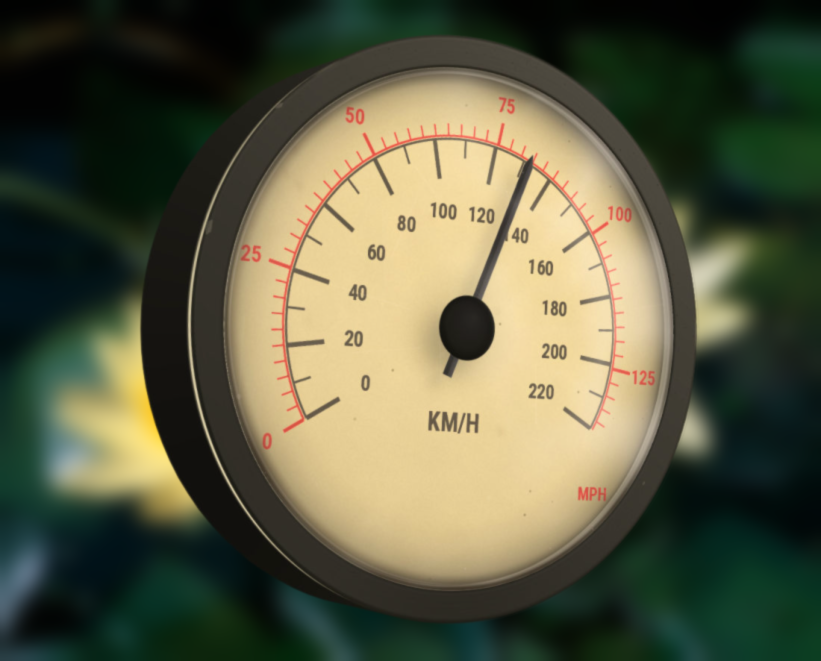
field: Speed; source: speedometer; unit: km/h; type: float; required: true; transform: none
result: 130 km/h
